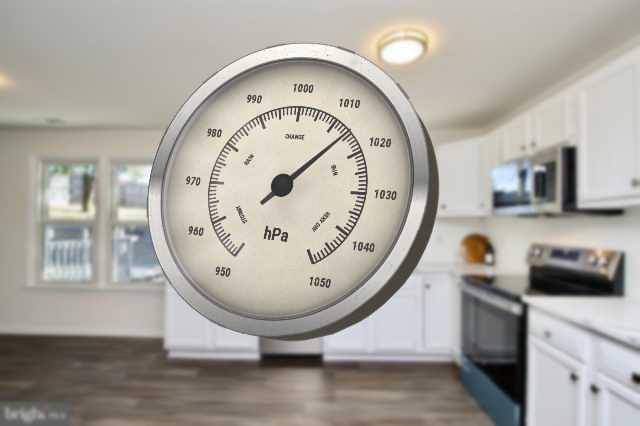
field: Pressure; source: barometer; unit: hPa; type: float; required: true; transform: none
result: 1015 hPa
